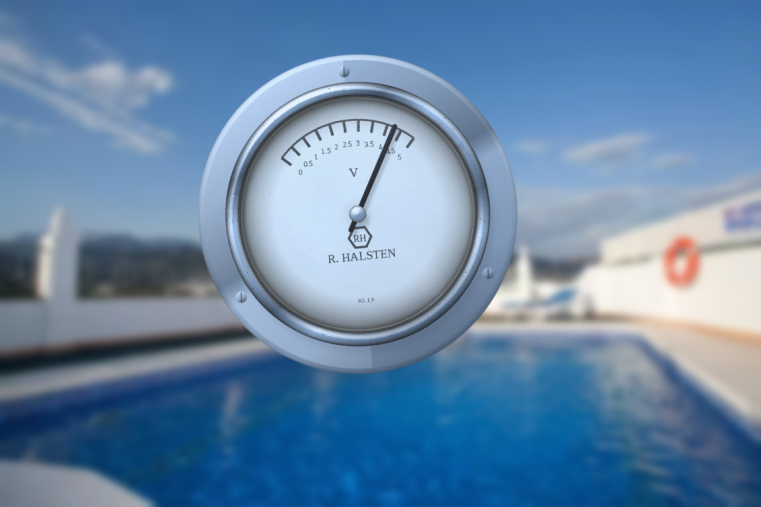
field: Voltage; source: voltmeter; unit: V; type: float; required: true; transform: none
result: 4.25 V
